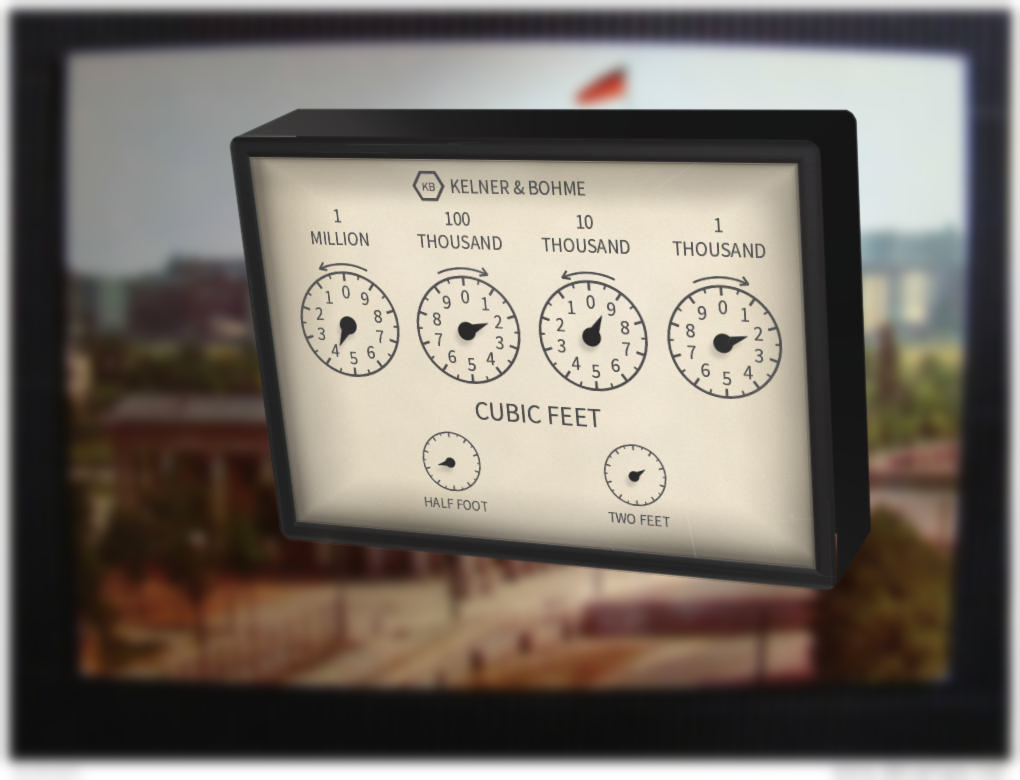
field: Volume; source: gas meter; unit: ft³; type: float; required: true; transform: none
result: 419200 ft³
